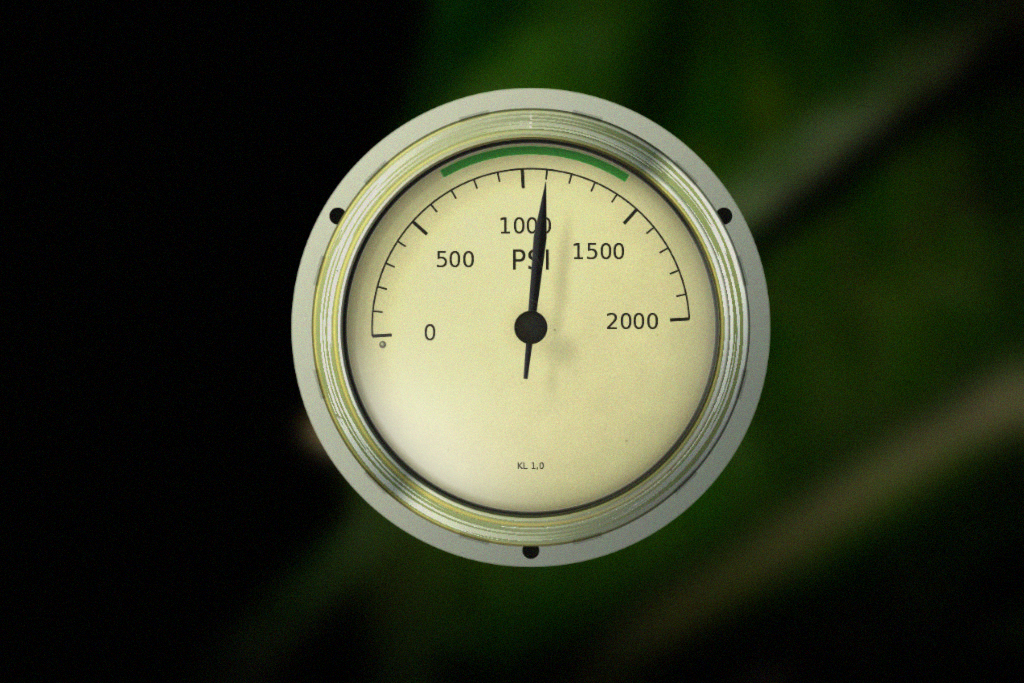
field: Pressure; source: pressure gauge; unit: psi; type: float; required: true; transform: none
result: 1100 psi
